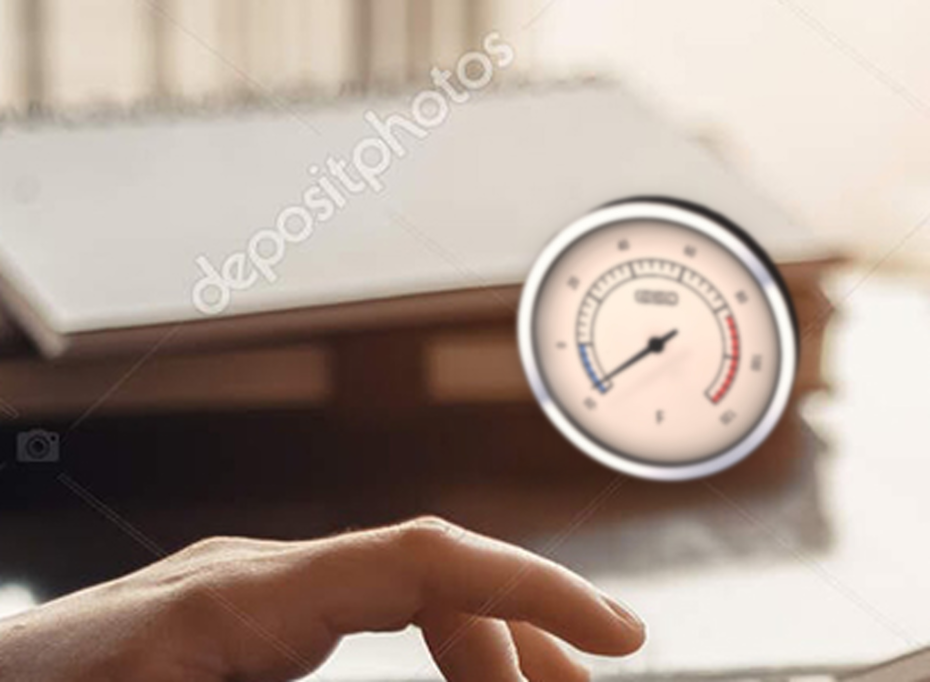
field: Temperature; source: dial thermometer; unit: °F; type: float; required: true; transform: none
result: -16 °F
